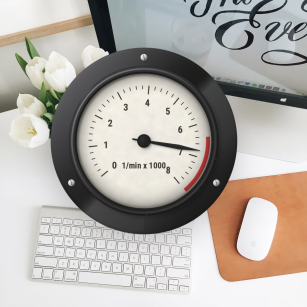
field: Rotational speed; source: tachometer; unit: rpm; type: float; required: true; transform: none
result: 6800 rpm
